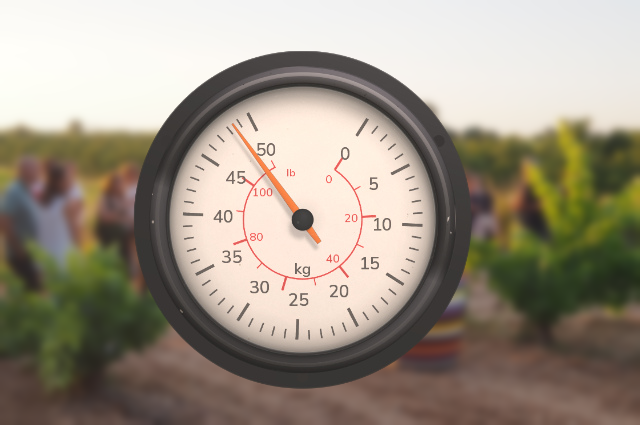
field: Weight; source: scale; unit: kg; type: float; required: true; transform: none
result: 48.5 kg
